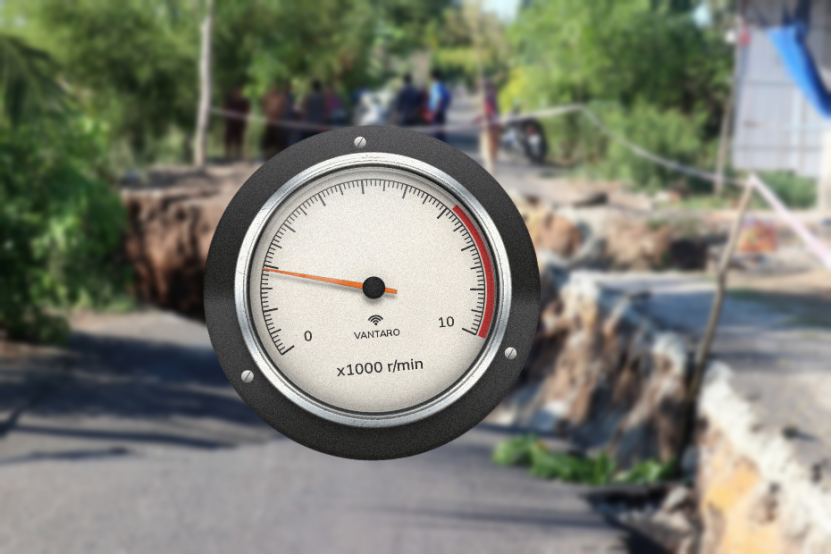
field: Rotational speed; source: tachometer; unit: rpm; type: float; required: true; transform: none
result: 1900 rpm
